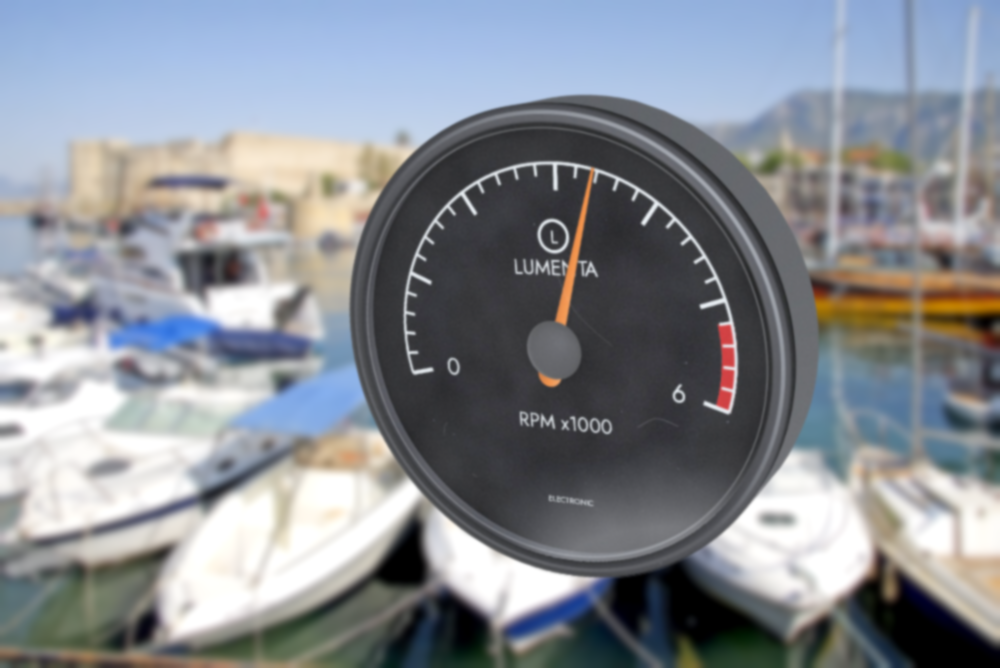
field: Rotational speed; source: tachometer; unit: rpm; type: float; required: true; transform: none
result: 3400 rpm
